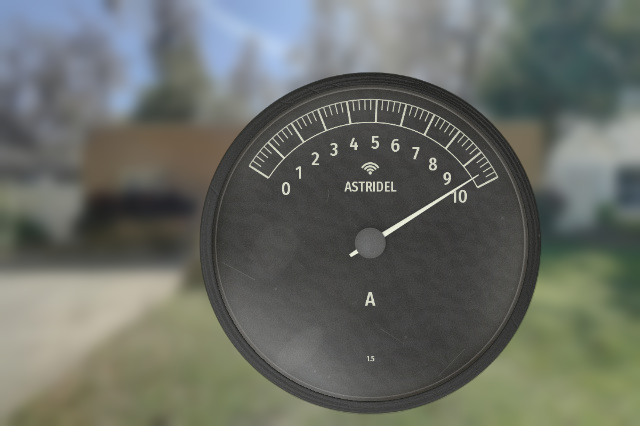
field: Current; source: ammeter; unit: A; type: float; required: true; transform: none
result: 9.6 A
